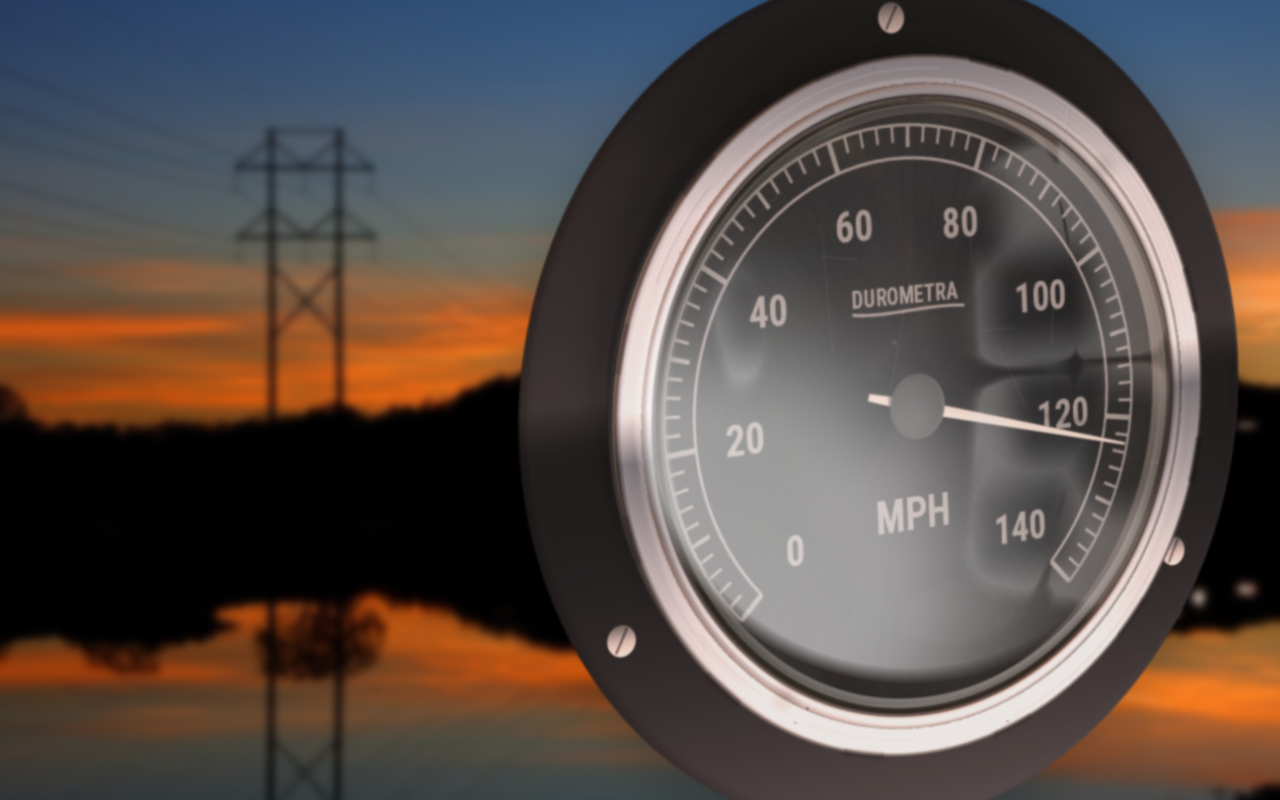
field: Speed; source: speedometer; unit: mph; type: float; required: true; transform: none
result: 123 mph
